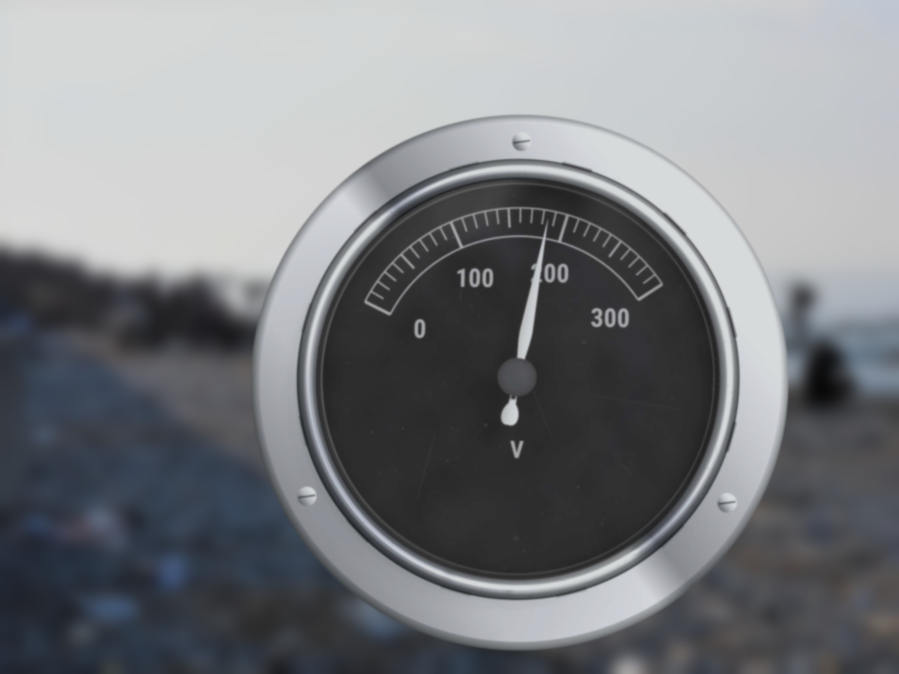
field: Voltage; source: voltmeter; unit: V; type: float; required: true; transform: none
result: 185 V
